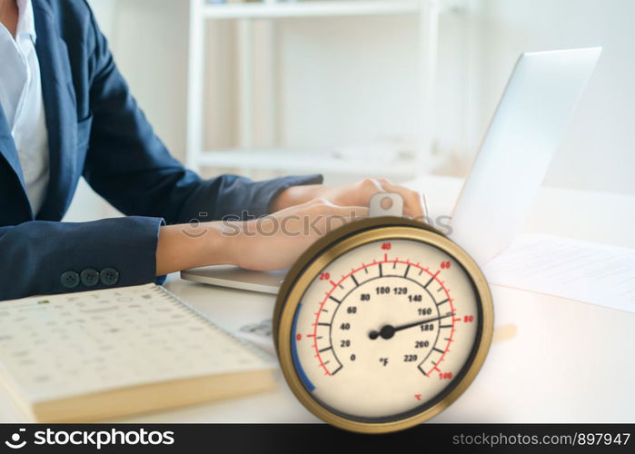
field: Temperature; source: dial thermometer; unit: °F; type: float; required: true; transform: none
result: 170 °F
